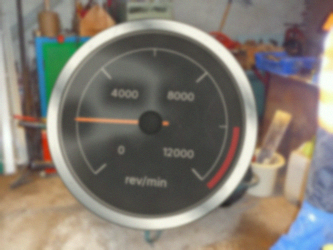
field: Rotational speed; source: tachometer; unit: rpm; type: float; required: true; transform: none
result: 2000 rpm
